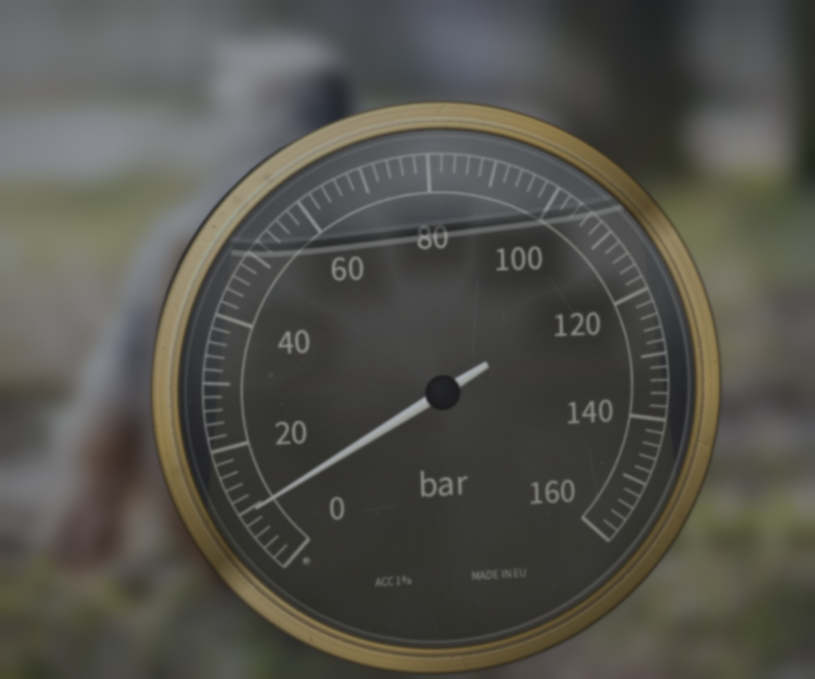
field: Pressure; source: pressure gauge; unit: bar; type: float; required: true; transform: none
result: 10 bar
